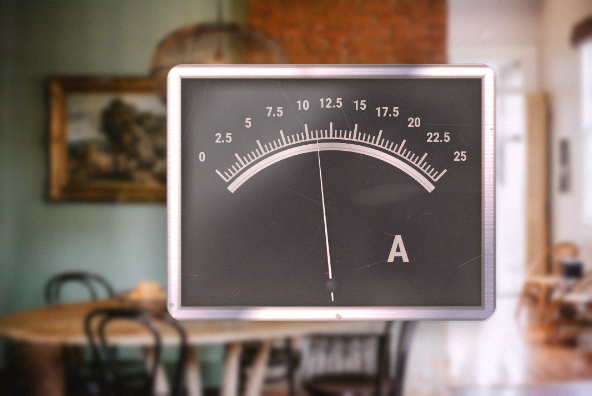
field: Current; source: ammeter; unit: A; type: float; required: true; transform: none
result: 11 A
